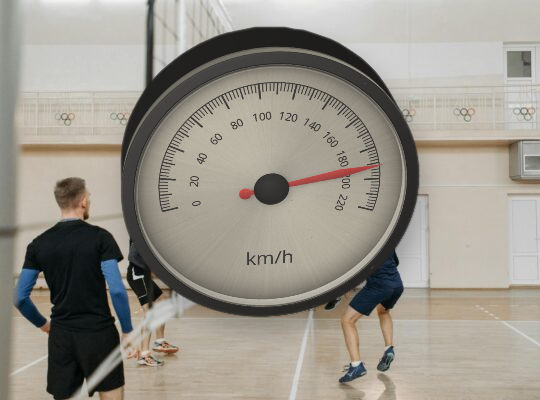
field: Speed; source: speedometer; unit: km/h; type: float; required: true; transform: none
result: 190 km/h
